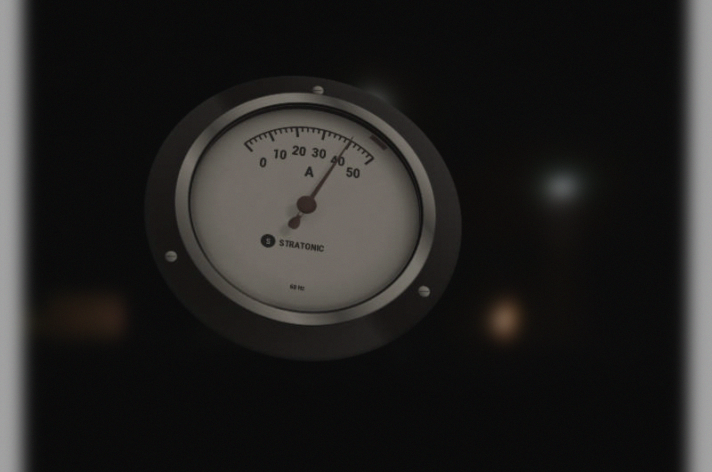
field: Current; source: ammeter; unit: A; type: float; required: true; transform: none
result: 40 A
